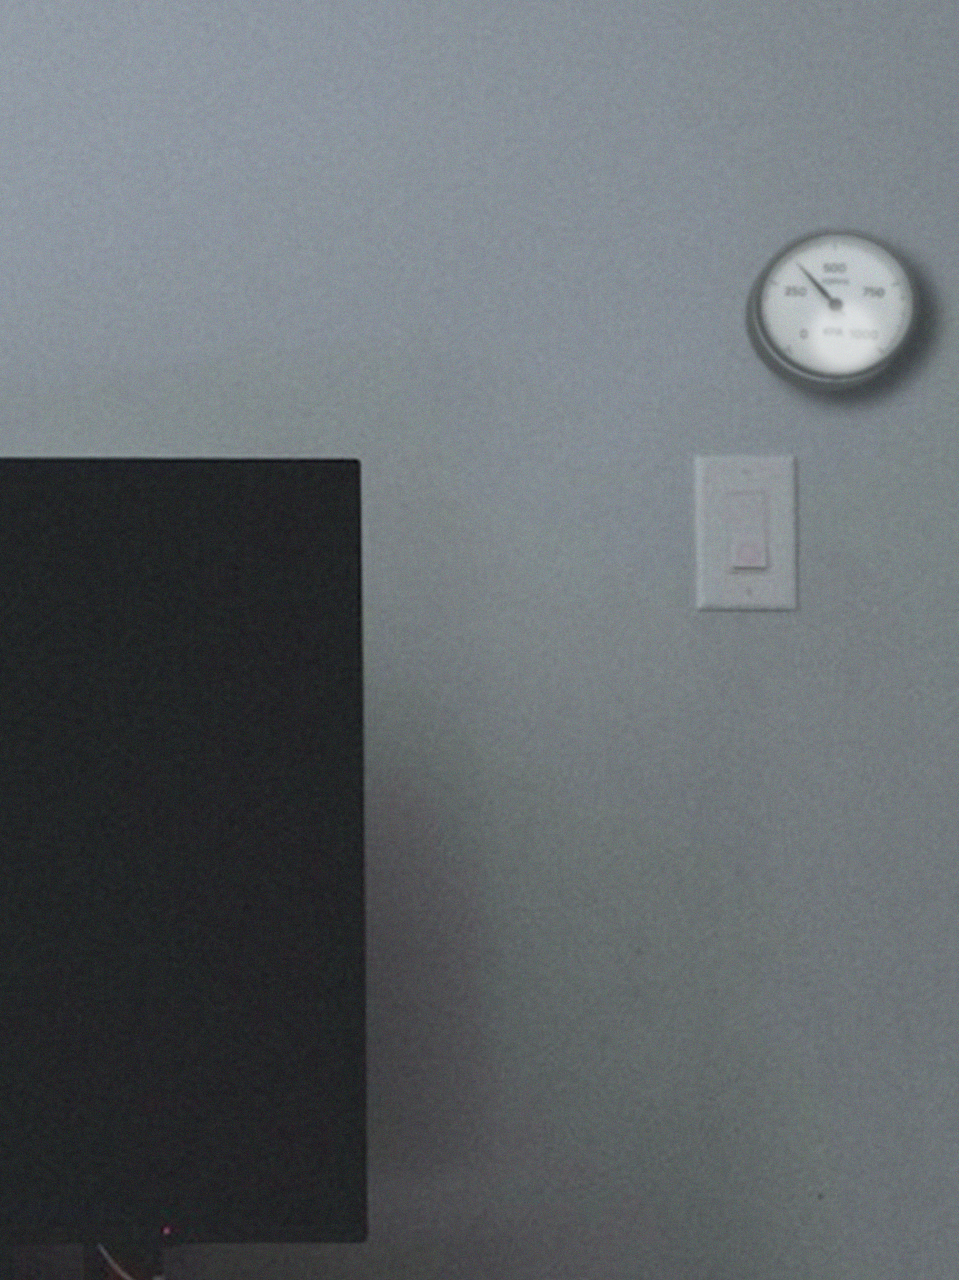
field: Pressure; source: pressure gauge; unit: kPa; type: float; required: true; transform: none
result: 350 kPa
